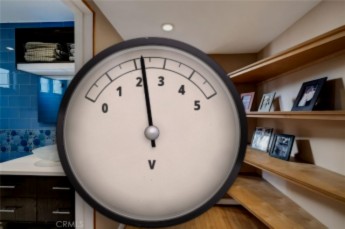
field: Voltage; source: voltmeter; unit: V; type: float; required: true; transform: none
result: 2.25 V
